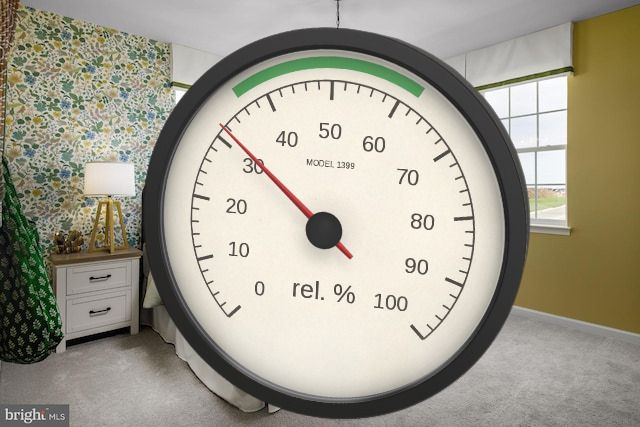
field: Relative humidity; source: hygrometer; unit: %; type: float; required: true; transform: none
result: 32 %
